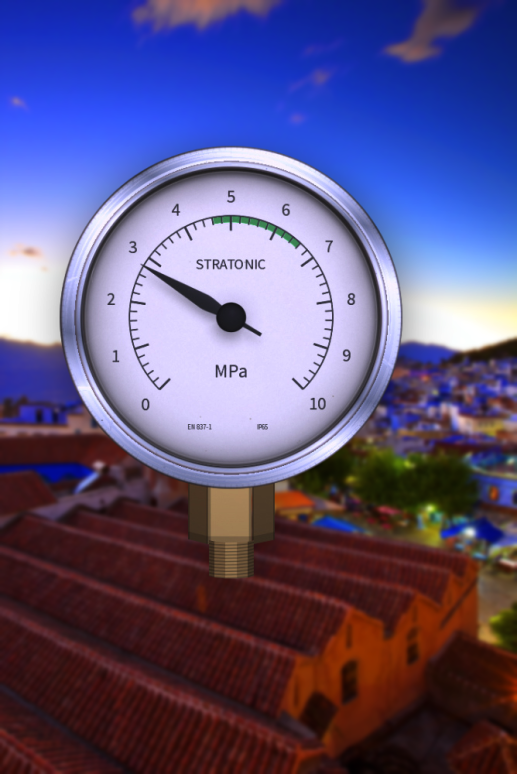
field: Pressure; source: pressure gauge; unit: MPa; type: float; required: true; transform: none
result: 2.8 MPa
